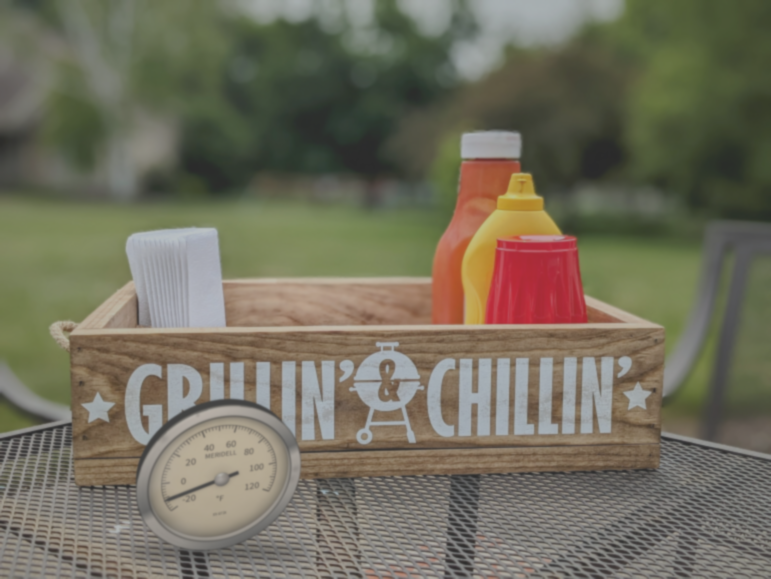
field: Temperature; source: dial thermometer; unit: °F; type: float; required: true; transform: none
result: -10 °F
